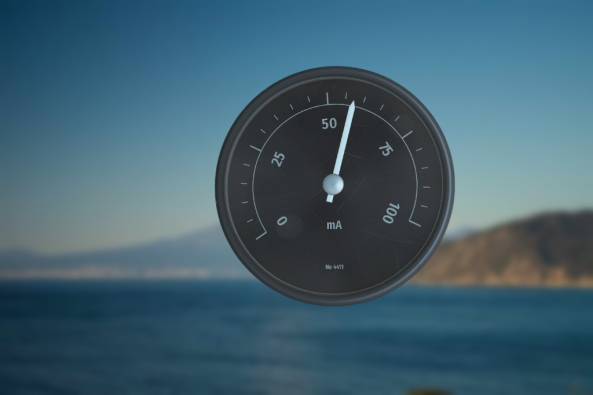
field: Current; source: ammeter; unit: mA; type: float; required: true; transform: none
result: 57.5 mA
